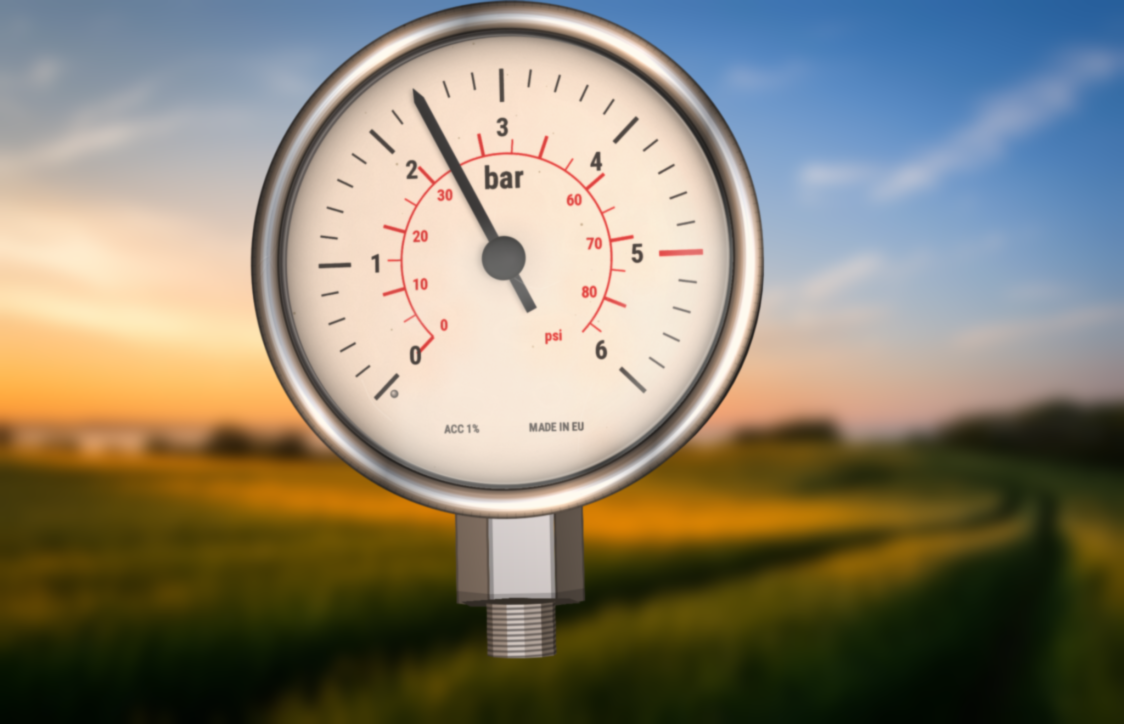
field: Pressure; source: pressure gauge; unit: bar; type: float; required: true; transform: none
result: 2.4 bar
